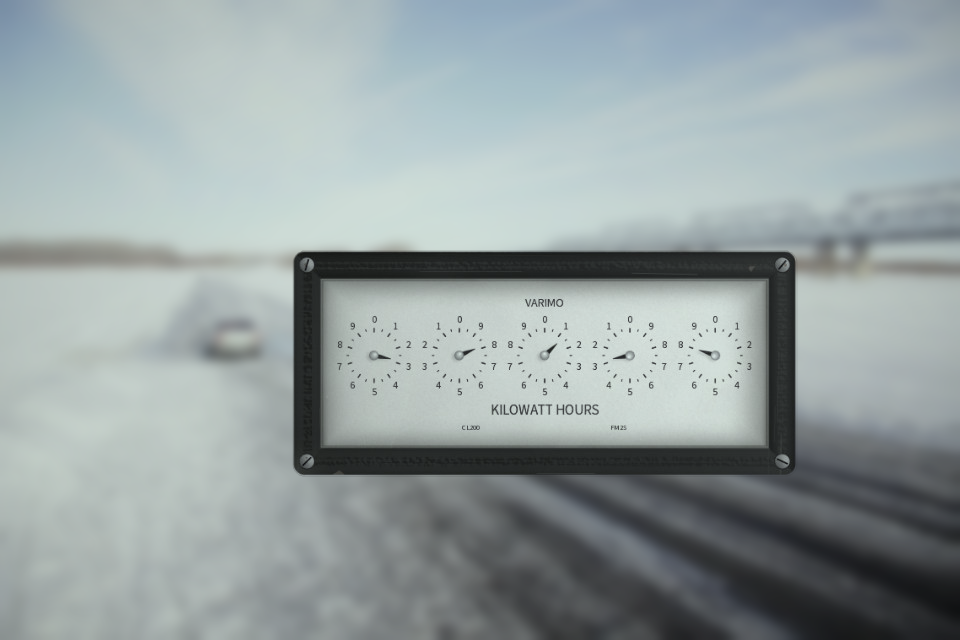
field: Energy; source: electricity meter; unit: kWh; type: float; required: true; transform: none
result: 28128 kWh
